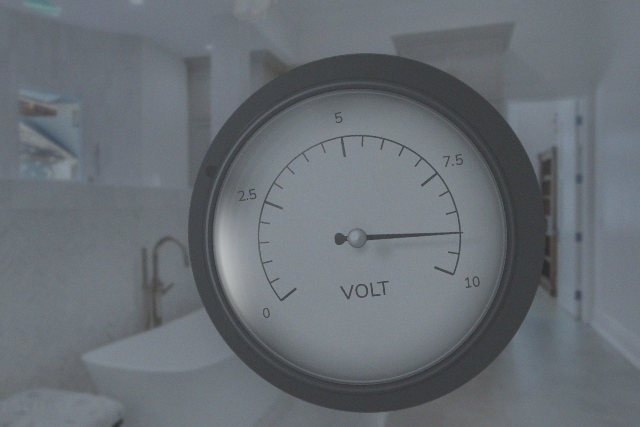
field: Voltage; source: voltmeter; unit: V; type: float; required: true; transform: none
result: 9 V
